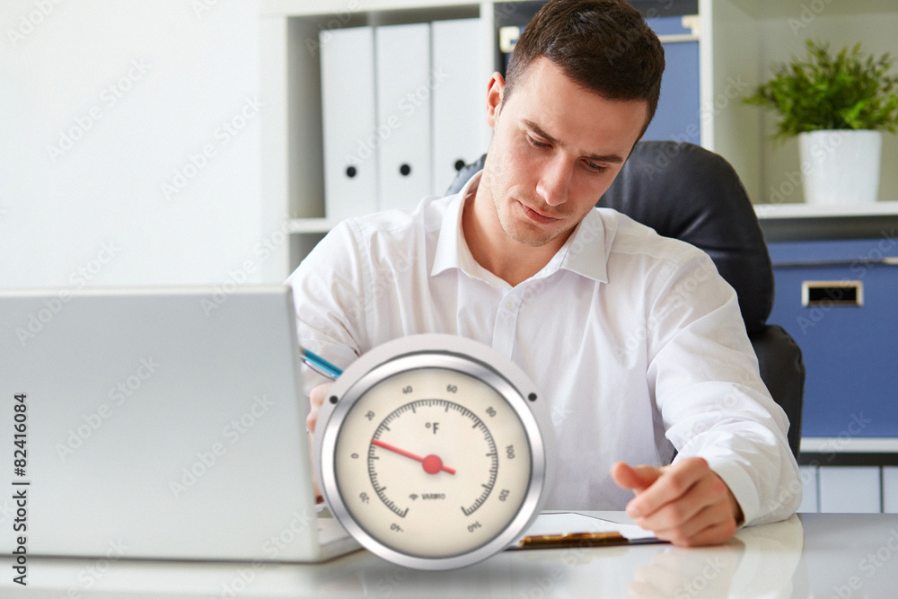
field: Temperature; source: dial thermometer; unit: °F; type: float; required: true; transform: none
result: 10 °F
